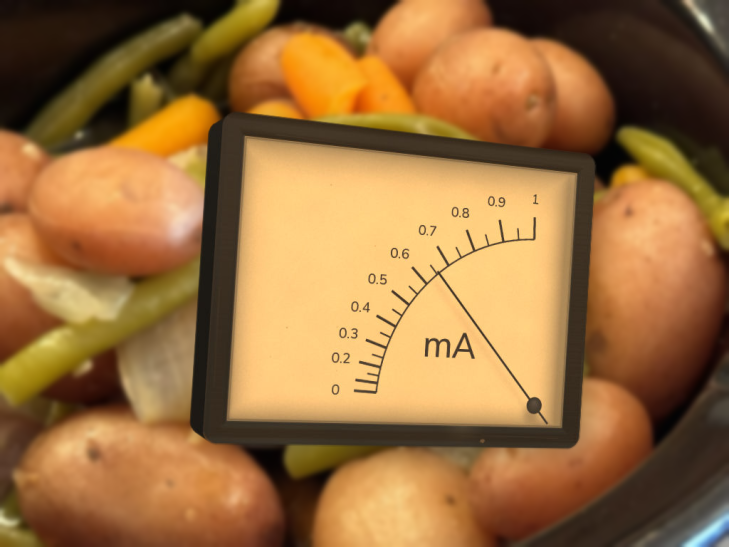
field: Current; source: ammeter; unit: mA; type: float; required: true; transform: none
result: 0.65 mA
